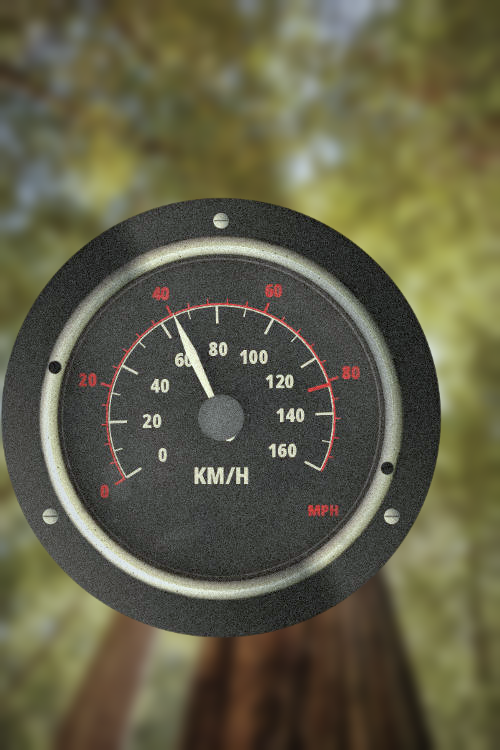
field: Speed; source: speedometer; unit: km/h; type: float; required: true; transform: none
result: 65 km/h
